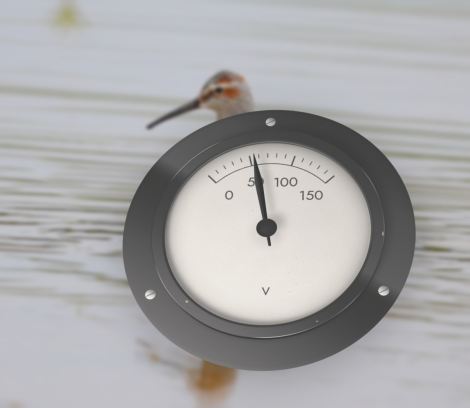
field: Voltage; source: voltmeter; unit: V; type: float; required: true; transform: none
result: 55 V
